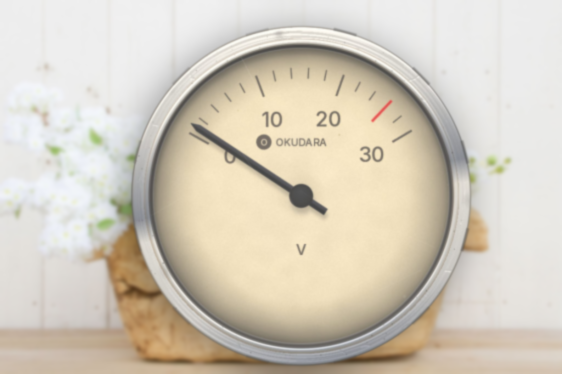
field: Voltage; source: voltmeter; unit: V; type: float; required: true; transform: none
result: 1 V
